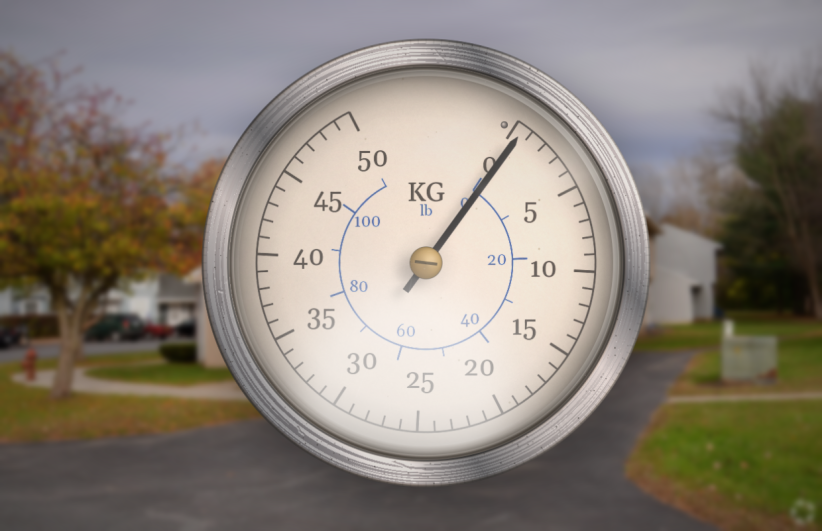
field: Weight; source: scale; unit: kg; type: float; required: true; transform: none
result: 0.5 kg
